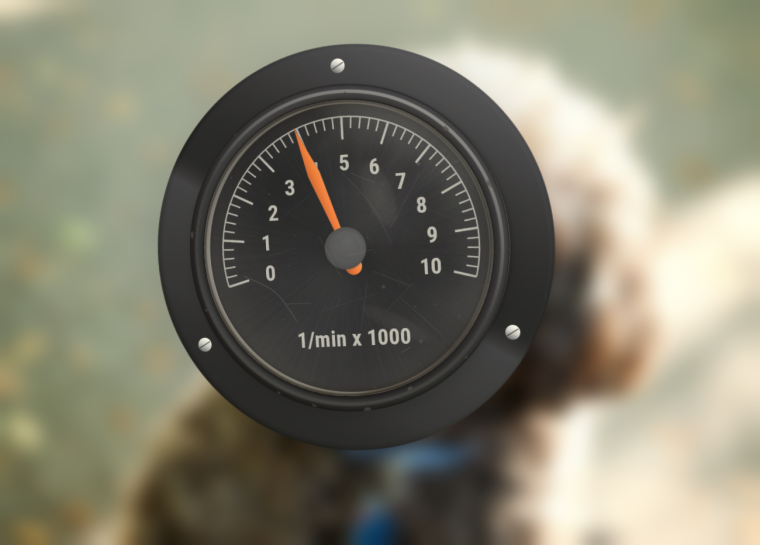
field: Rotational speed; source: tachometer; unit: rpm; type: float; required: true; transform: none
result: 4000 rpm
